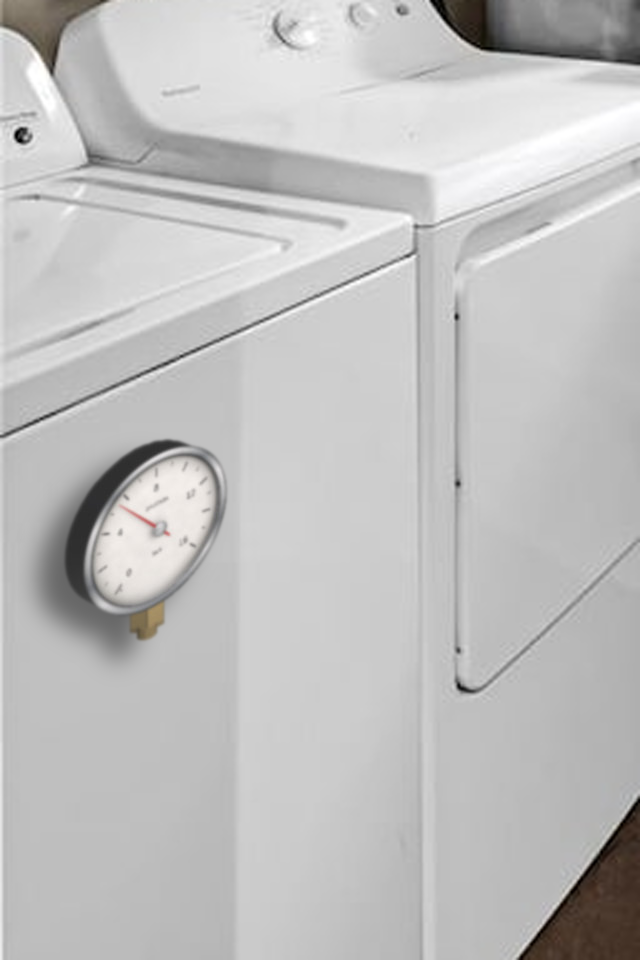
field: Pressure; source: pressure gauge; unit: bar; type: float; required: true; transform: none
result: 5.5 bar
